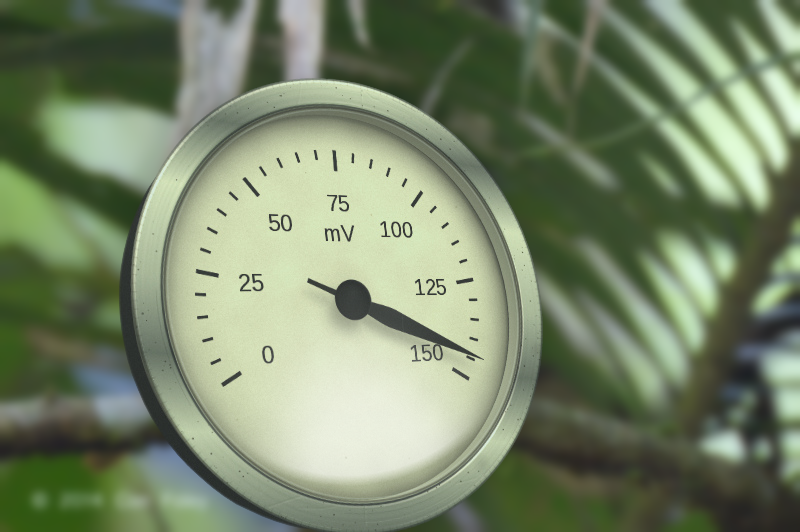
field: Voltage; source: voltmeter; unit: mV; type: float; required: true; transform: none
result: 145 mV
